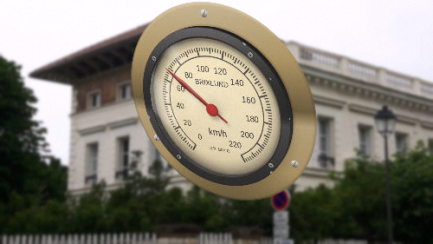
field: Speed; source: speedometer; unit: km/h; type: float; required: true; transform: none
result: 70 km/h
